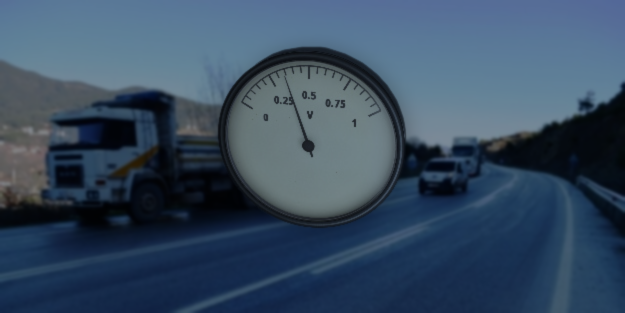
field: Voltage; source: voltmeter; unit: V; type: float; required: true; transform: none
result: 0.35 V
